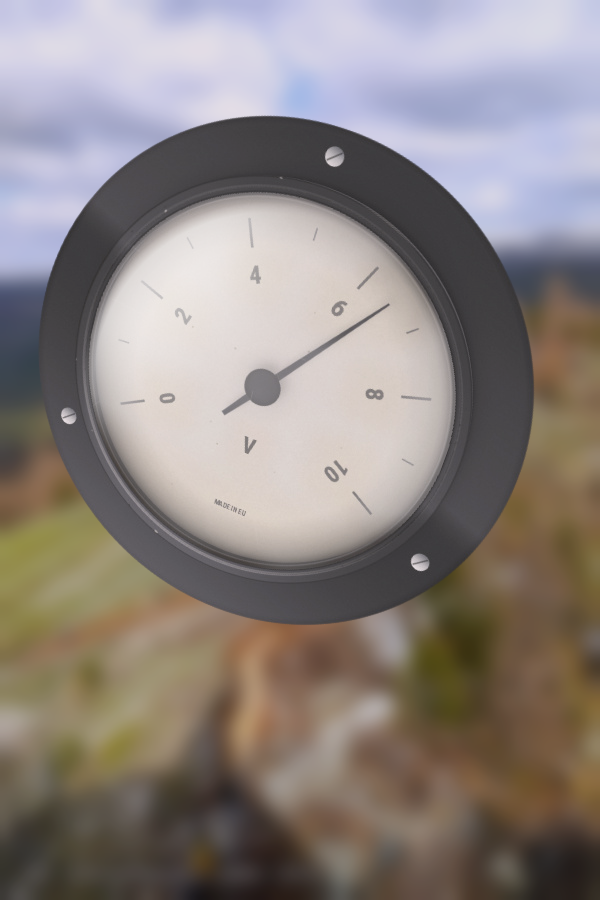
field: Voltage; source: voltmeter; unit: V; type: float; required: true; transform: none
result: 6.5 V
